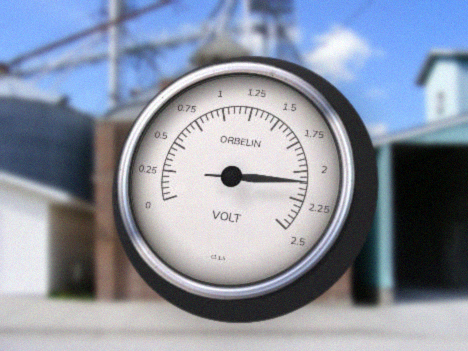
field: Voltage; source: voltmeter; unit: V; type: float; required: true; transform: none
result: 2.1 V
